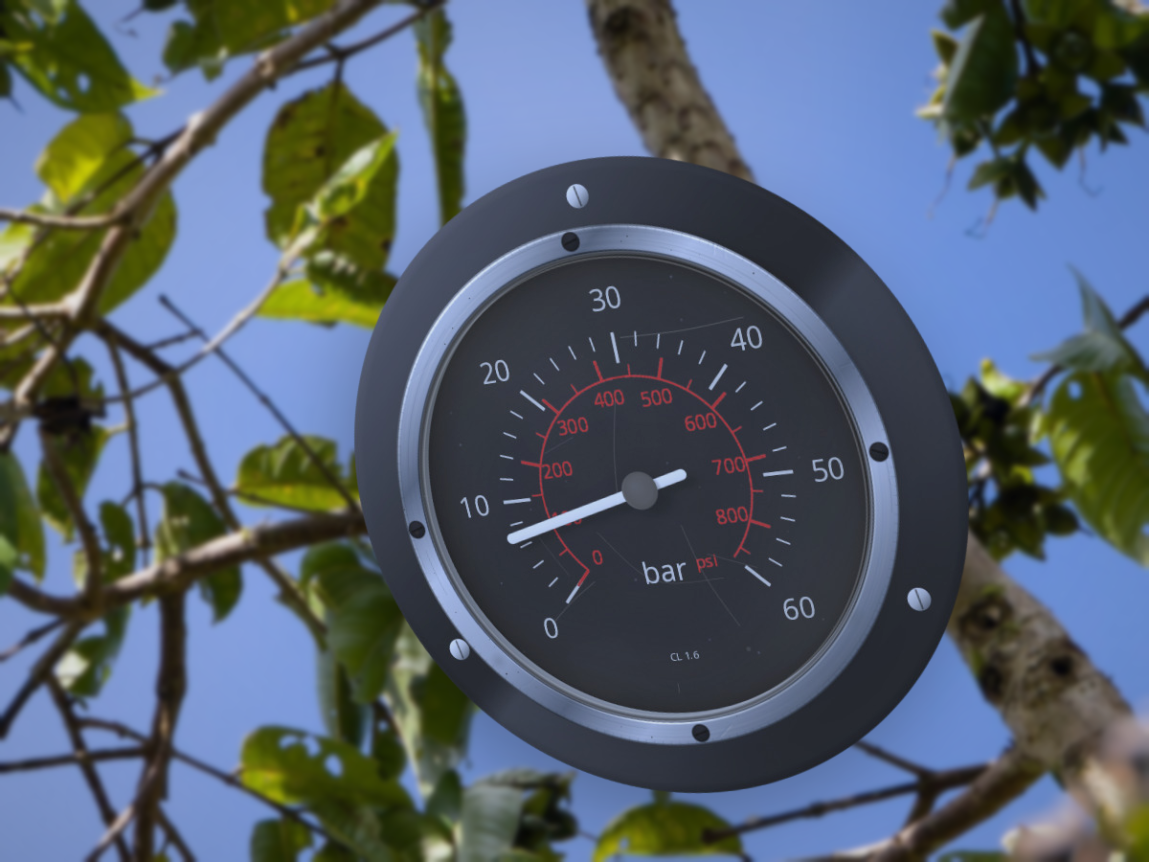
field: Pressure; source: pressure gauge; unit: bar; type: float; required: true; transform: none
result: 7 bar
